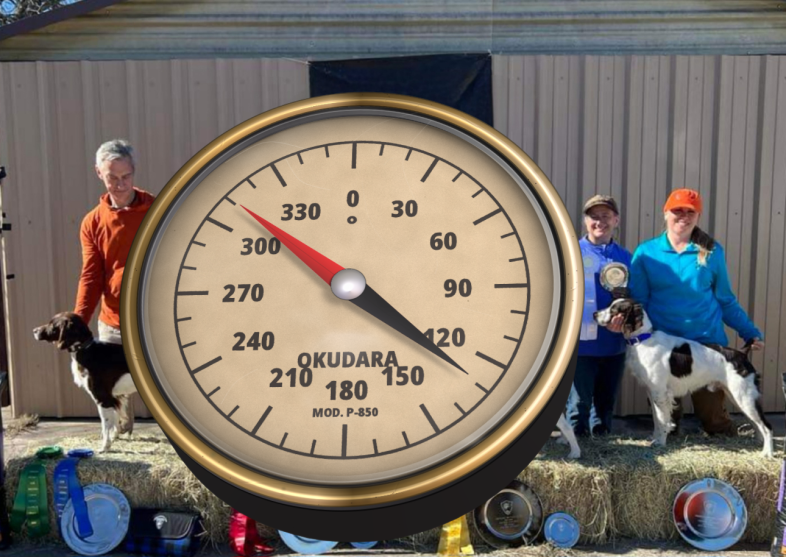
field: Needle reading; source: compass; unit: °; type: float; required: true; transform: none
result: 310 °
